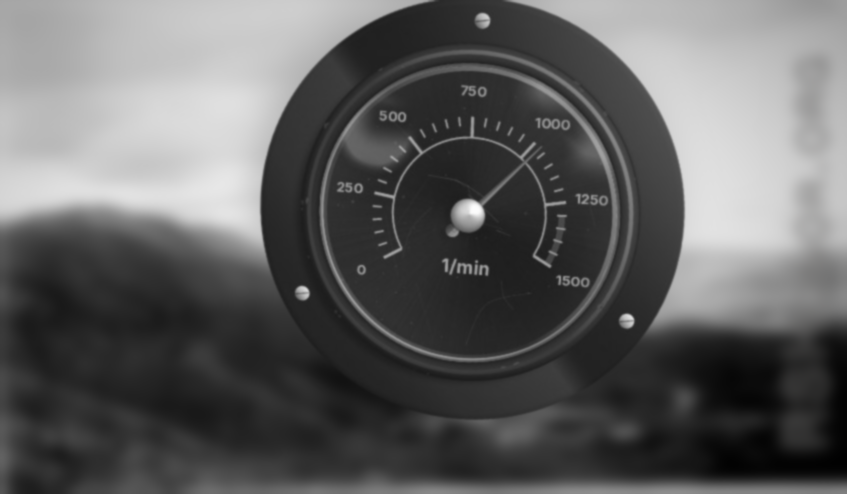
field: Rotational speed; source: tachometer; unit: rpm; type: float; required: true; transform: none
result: 1025 rpm
